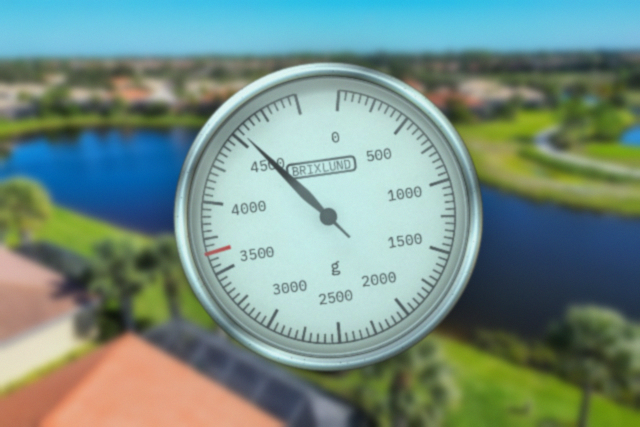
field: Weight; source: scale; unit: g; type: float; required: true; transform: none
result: 4550 g
